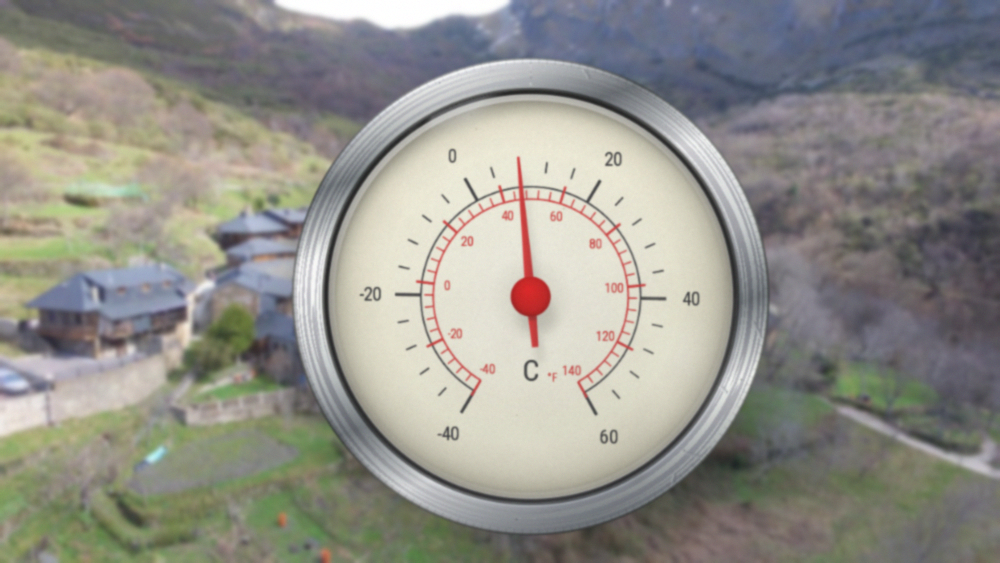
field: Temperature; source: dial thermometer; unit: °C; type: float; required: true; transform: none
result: 8 °C
